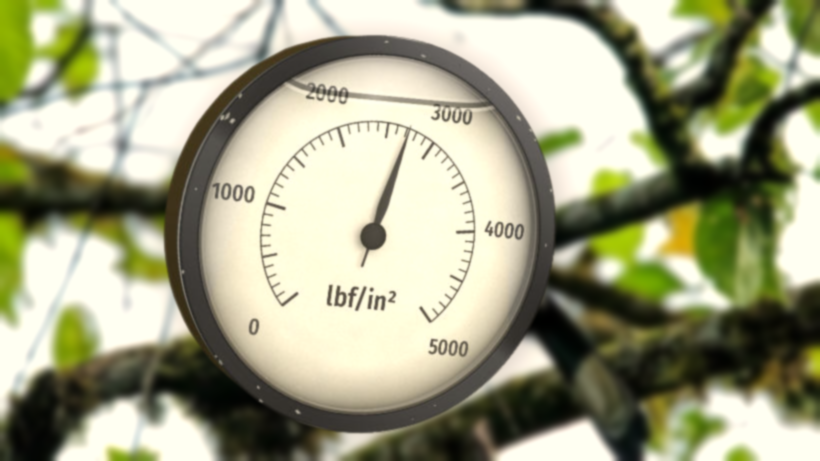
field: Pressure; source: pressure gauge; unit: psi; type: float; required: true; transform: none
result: 2700 psi
